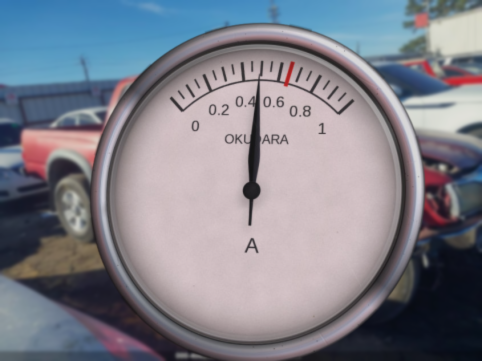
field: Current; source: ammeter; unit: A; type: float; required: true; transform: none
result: 0.5 A
